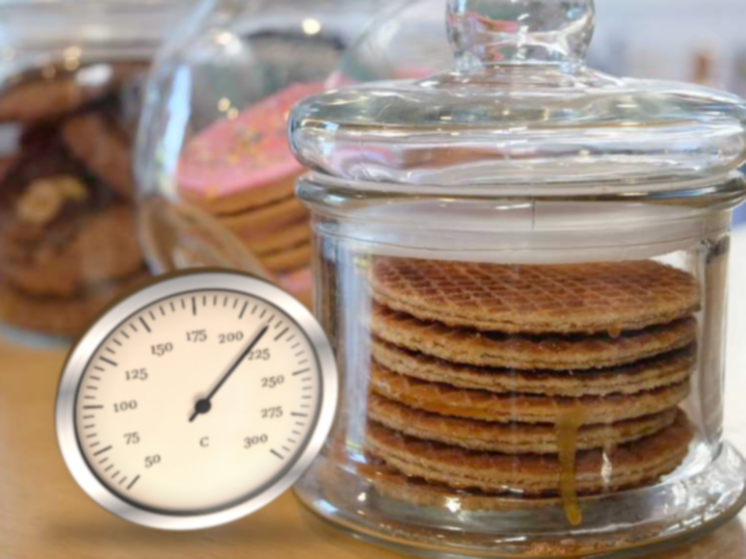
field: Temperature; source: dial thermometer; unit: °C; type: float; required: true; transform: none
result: 215 °C
